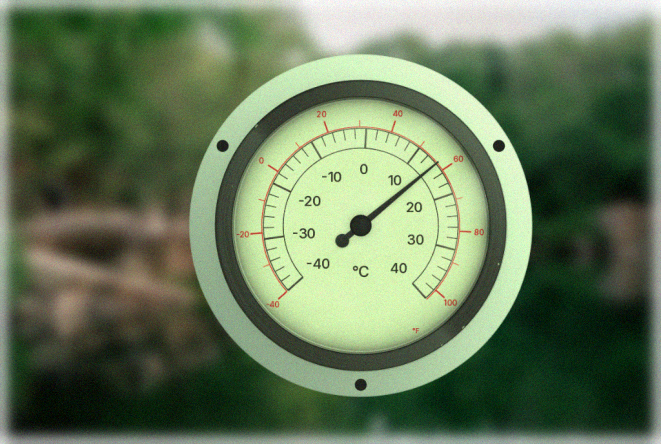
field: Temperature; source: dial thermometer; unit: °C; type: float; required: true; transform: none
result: 14 °C
